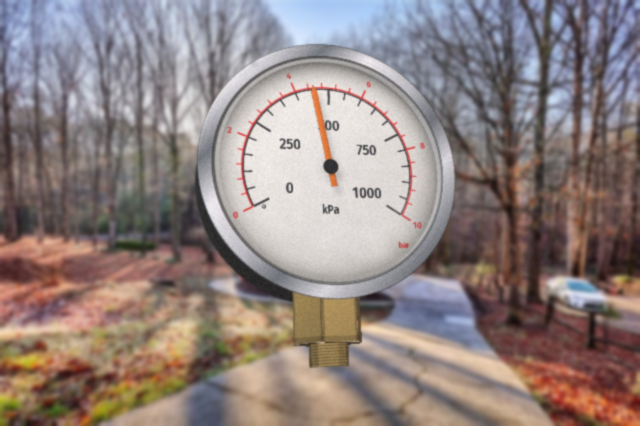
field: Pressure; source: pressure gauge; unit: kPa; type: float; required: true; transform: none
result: 450 kPa
